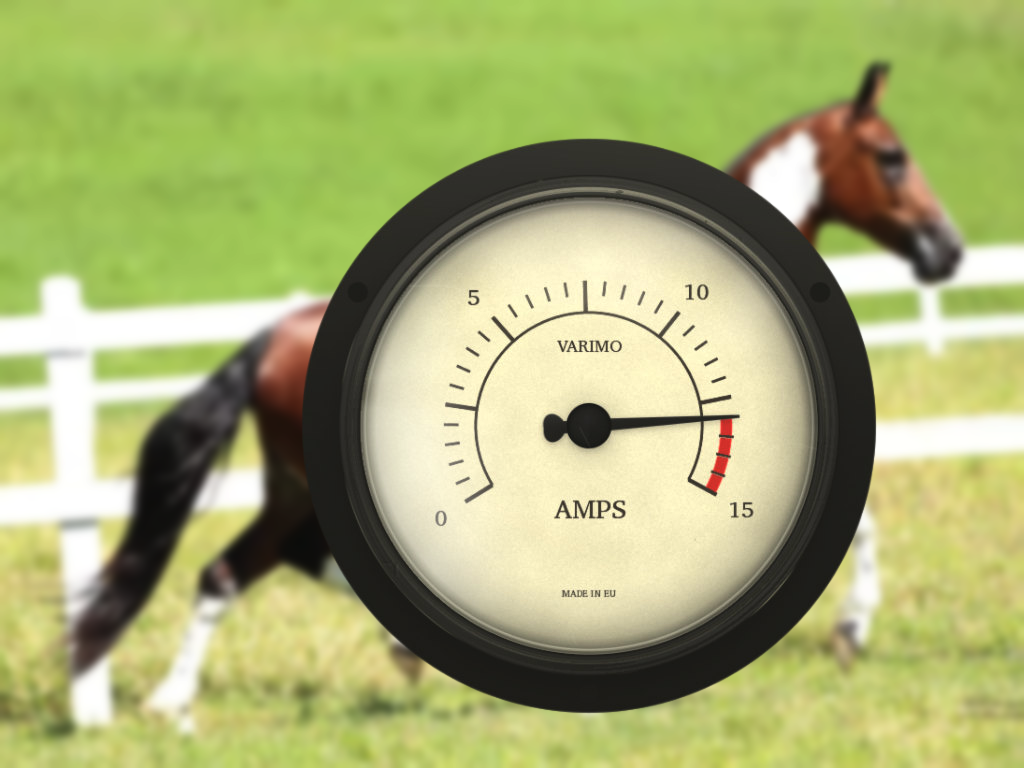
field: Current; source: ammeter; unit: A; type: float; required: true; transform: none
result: 13 A
